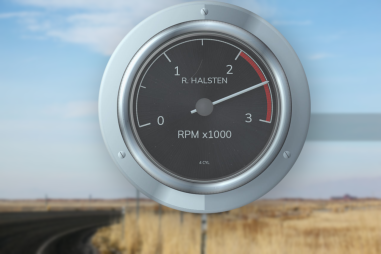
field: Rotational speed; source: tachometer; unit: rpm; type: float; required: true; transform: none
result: 2500 rpm
